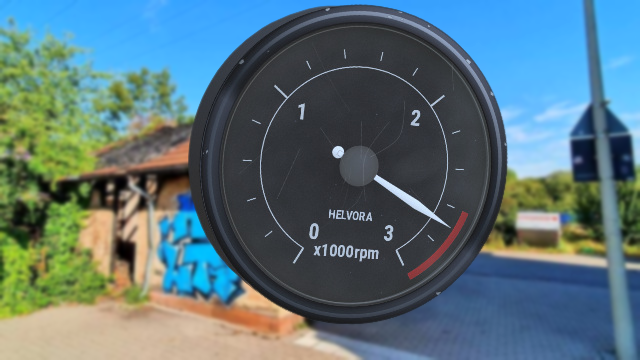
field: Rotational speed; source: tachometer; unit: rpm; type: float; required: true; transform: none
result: 2700 rpm
